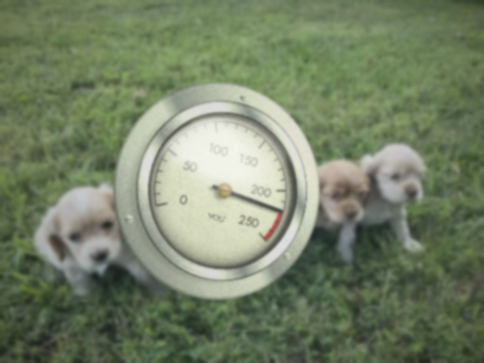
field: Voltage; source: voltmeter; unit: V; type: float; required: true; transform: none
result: 220 V
